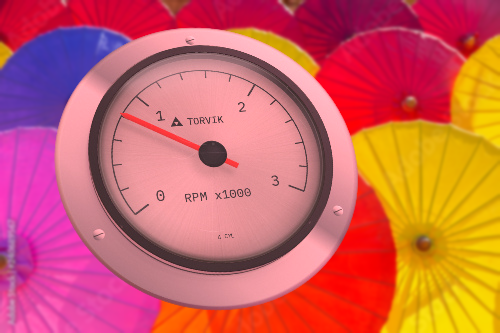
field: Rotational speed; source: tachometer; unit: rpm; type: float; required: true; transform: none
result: 800 rpm
